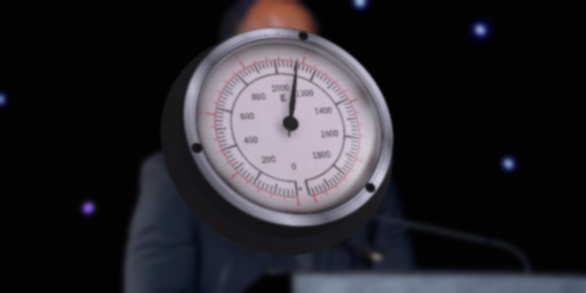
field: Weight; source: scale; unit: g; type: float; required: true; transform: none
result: 1100 g
